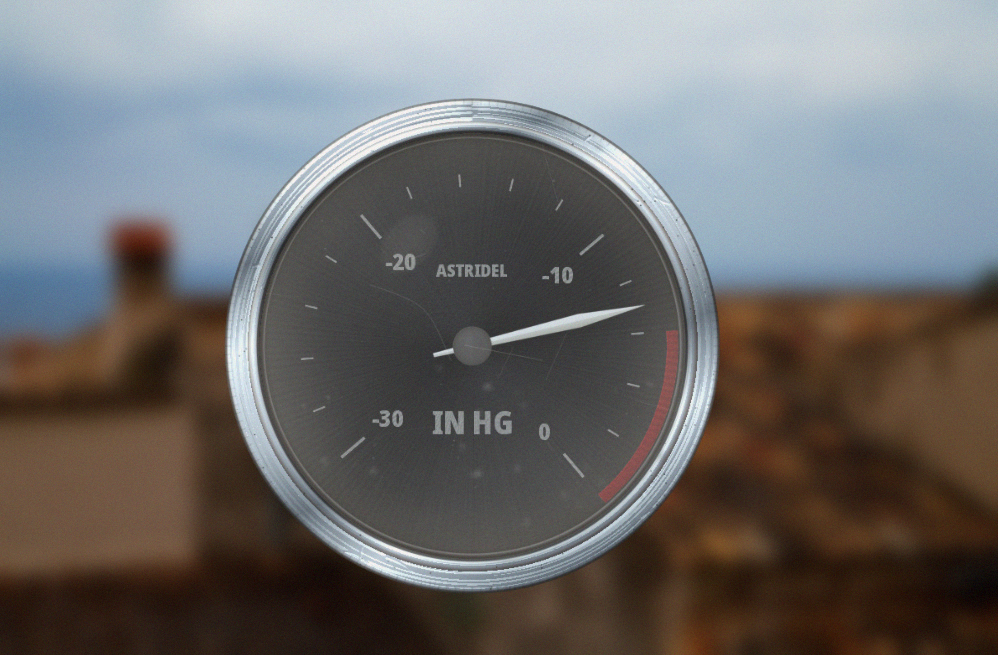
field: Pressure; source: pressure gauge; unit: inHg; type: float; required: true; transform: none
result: -7 inHg
